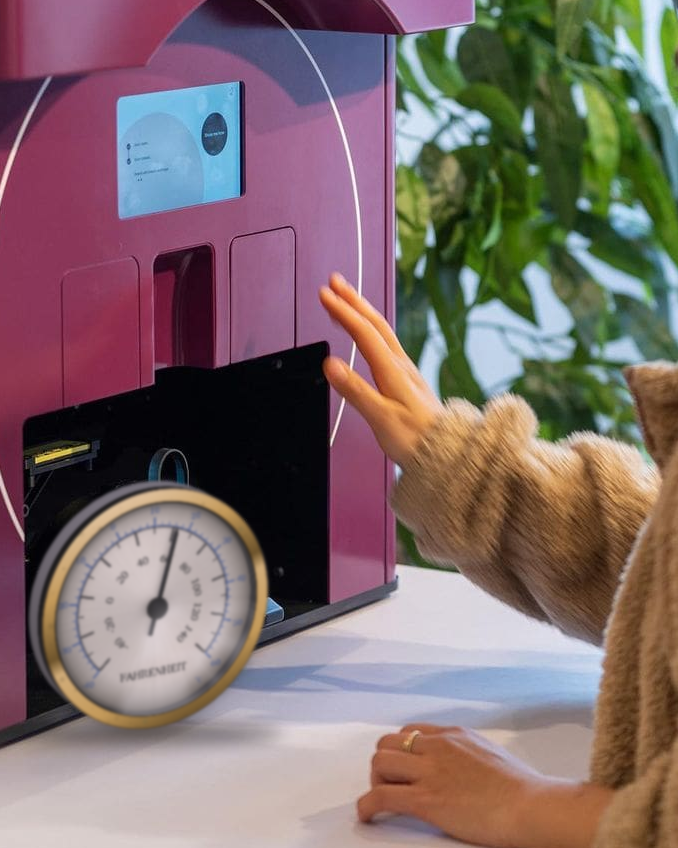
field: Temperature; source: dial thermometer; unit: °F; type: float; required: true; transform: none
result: 60 °F
